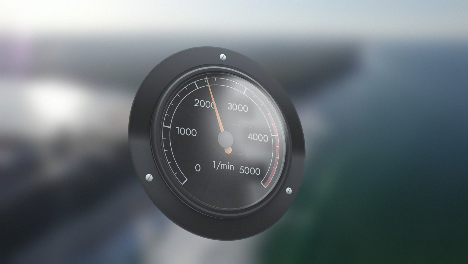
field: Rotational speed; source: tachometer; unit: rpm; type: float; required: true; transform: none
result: 2200 rpm
